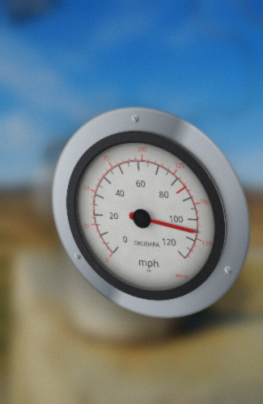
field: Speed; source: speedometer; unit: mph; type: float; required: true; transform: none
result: 105 mph
